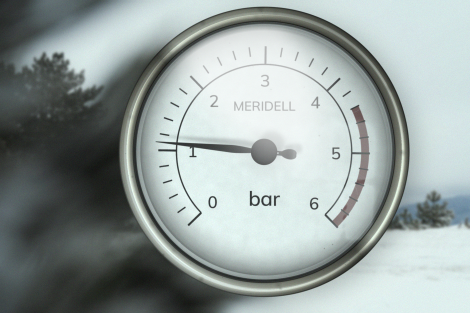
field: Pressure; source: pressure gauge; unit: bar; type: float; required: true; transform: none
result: 1.1 bar
